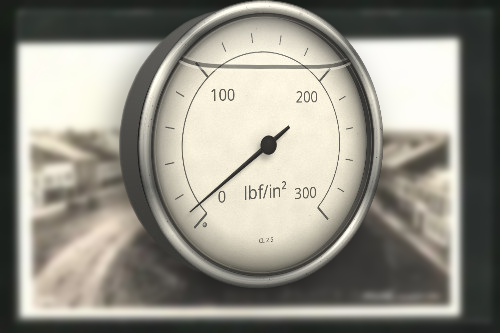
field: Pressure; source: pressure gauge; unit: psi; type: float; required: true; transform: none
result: 10 psi
